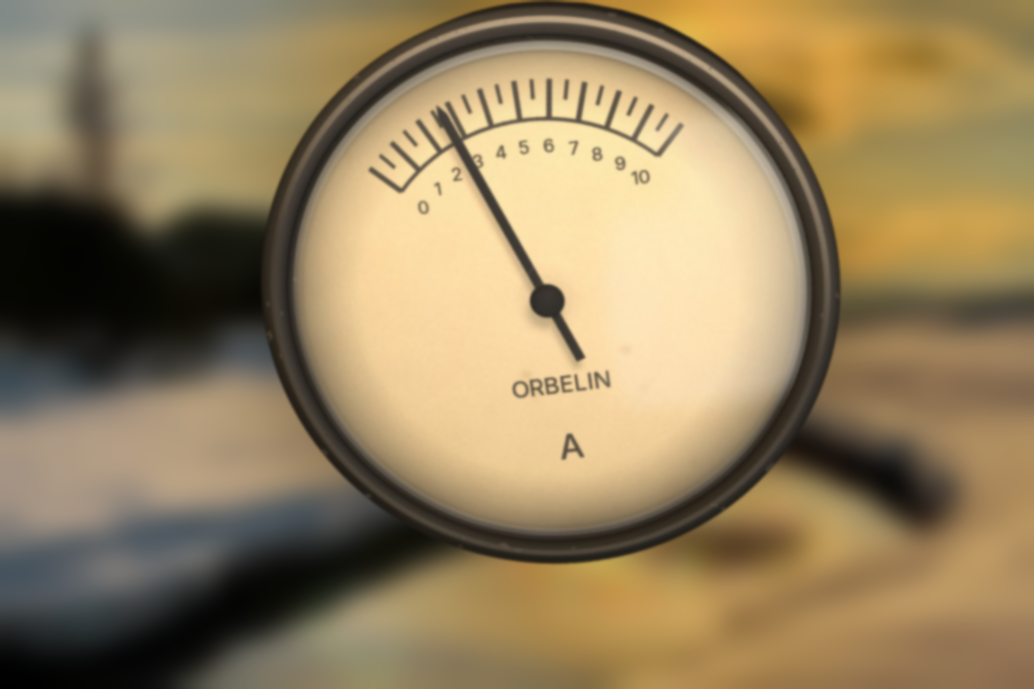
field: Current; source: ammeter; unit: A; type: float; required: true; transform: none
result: 2.75 A
